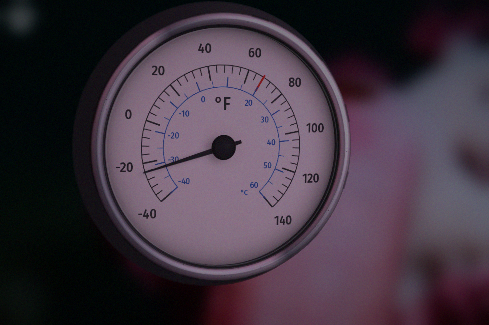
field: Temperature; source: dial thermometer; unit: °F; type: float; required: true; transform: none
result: -24 °F
